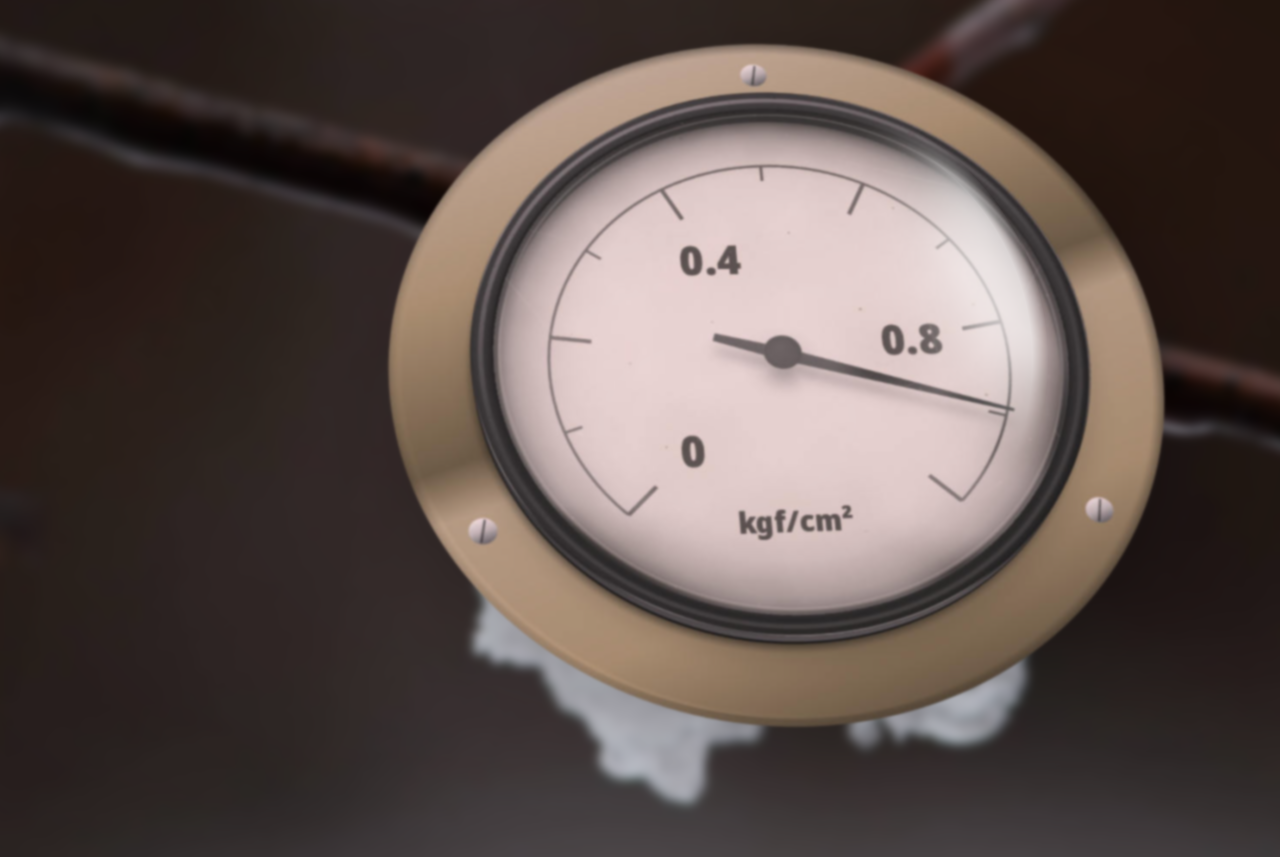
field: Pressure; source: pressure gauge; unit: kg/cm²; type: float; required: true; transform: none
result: 0.9 kg/cm²
